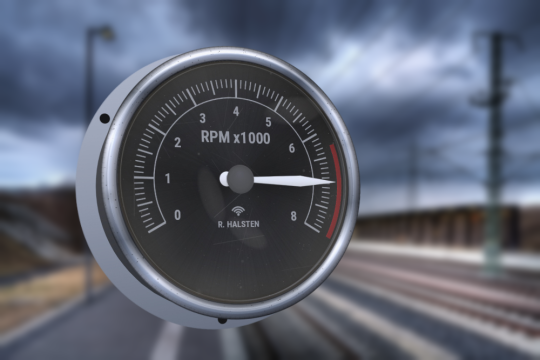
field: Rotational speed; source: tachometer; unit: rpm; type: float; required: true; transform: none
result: 7000 rpm
